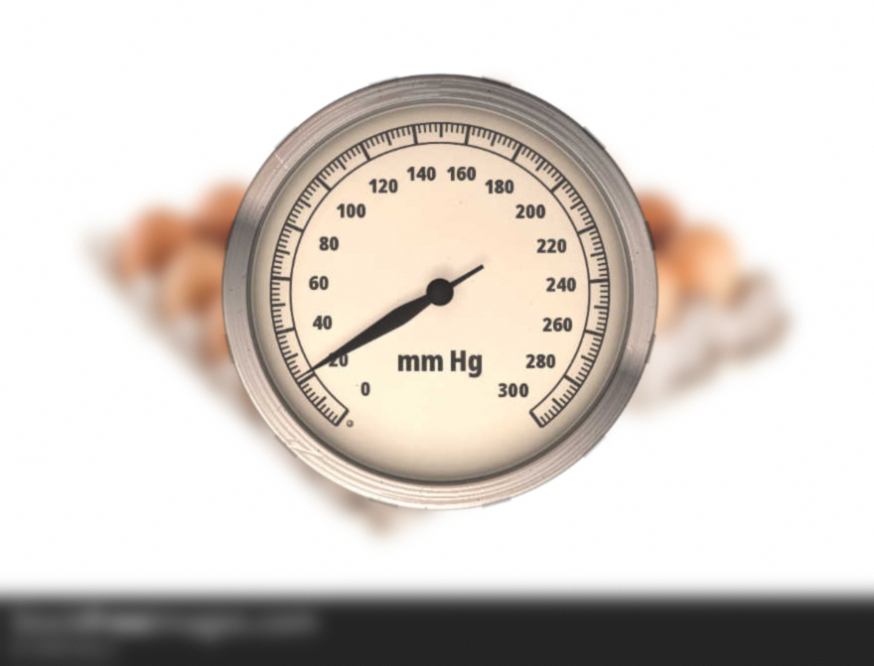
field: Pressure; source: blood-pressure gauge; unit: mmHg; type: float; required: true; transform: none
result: 22 mmHg
